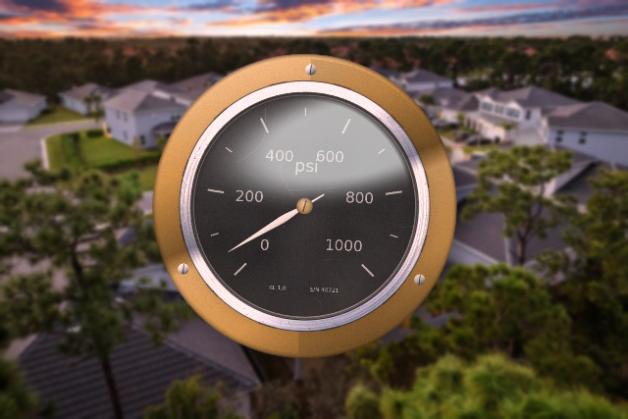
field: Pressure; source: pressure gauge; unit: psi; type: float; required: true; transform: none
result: 50 psi
